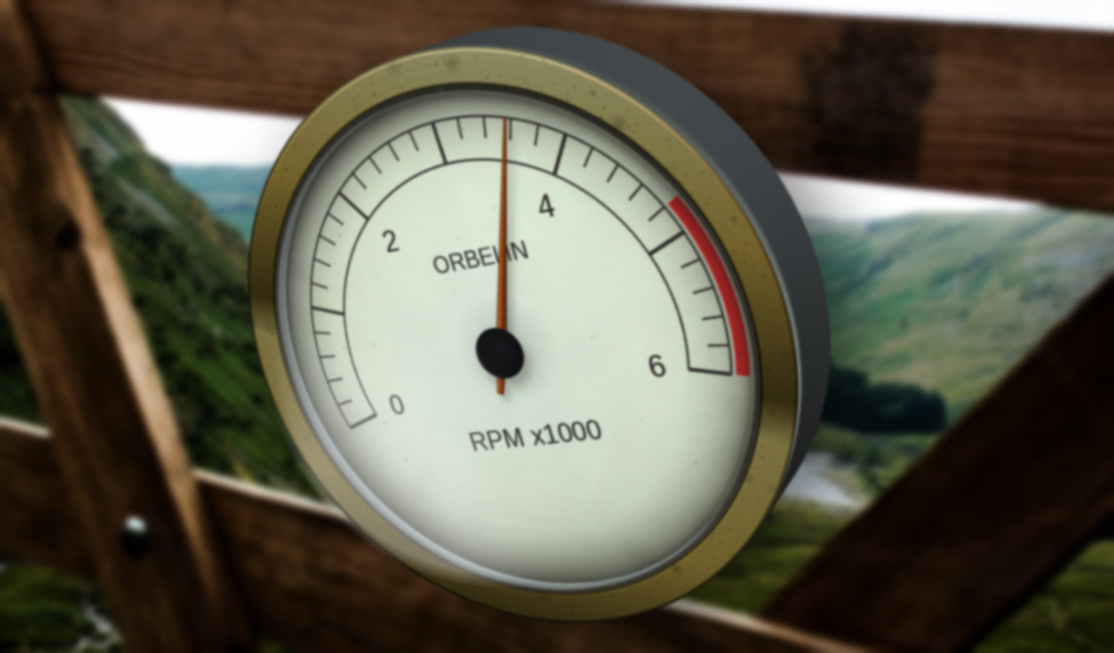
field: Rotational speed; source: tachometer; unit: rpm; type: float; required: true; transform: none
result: 3600 rpm
